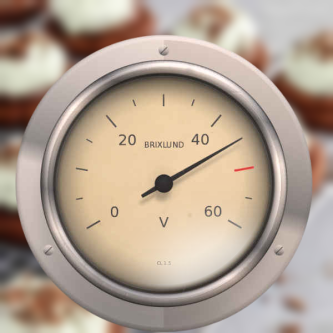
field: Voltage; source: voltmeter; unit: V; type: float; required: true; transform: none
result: 45 V
